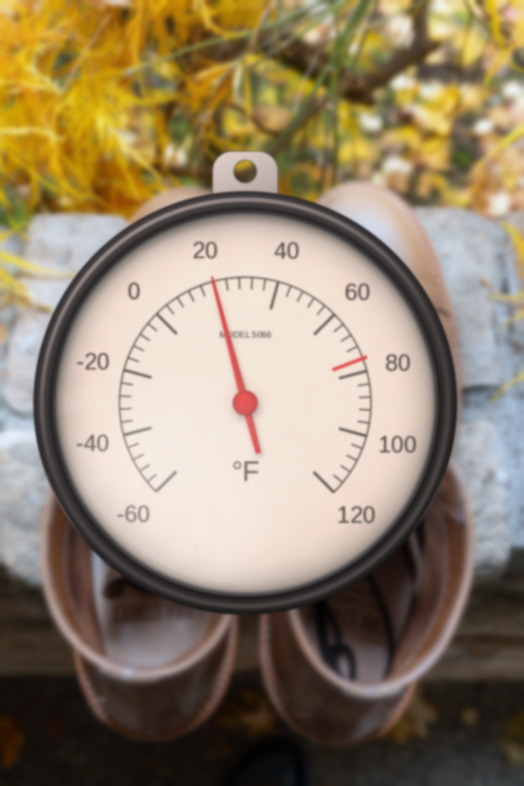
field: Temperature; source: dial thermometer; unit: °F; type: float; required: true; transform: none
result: 20 °F
